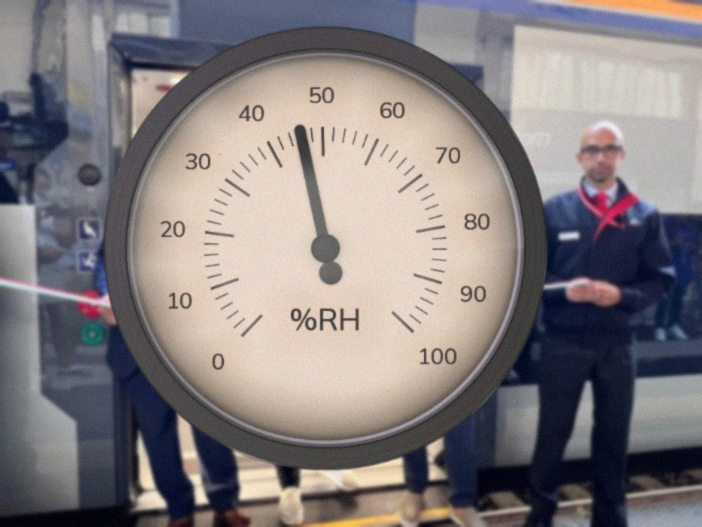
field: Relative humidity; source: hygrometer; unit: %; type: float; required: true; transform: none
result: 46 %
